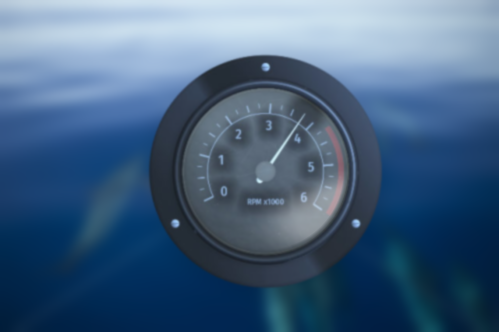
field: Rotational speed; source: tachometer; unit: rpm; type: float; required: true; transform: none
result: 3750 rpm
